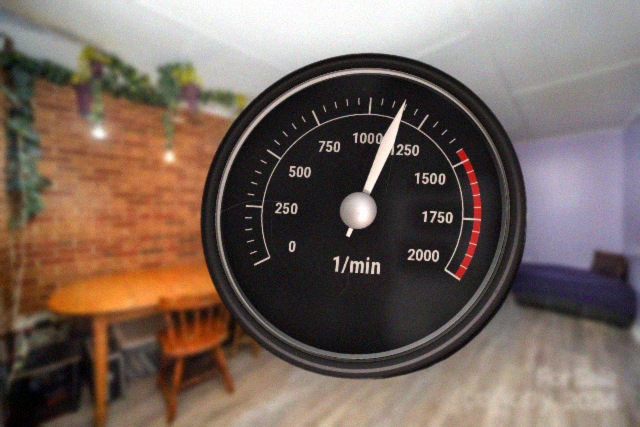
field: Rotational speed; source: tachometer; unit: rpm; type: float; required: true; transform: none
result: 1150 rpm
